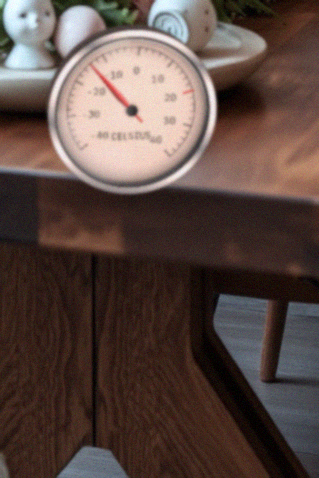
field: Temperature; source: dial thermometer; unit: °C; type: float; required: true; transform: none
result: -14 °C
